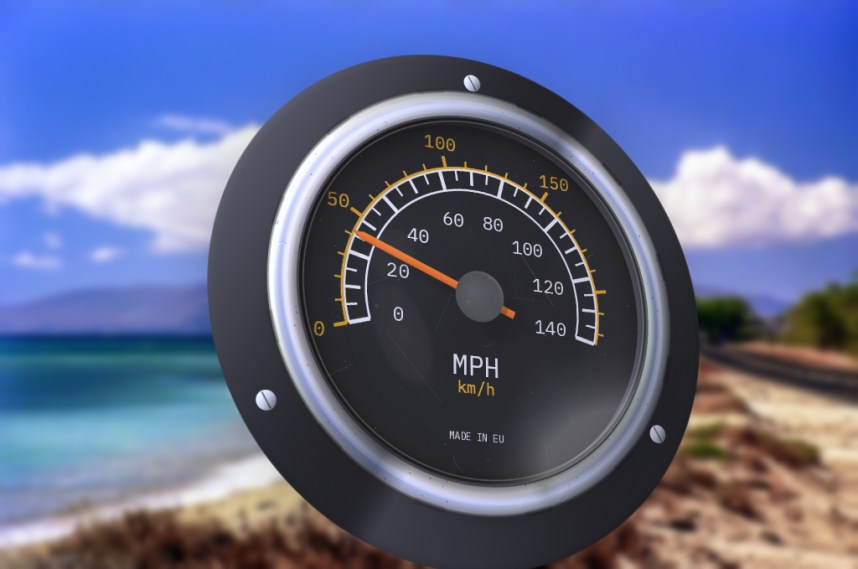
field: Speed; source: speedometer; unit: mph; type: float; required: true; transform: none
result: 25 mph
